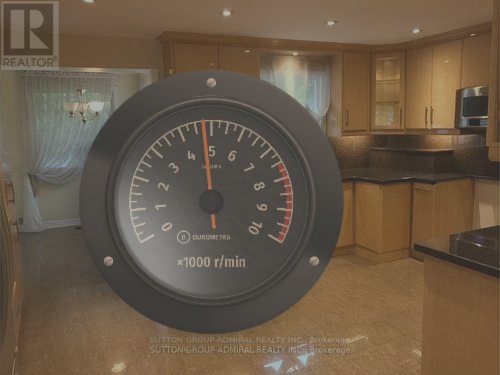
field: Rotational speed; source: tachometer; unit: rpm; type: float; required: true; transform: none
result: 4750 rpm
